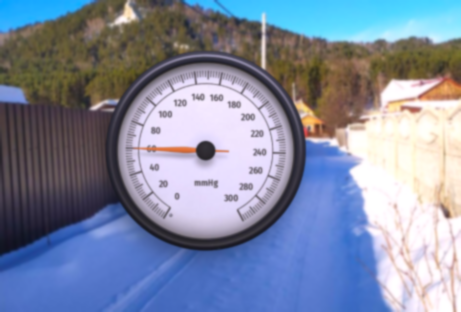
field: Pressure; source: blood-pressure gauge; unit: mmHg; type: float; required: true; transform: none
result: 60 mmHg
